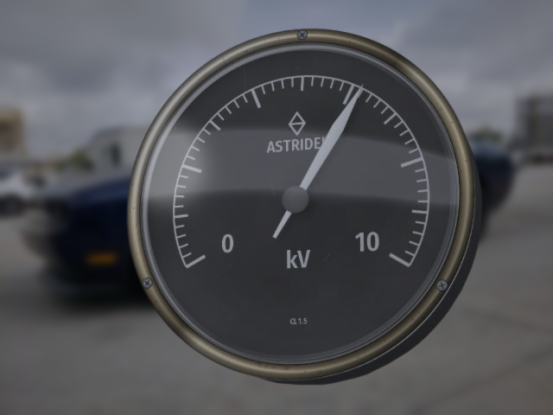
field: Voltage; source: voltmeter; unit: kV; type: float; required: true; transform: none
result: 6.2 kV
